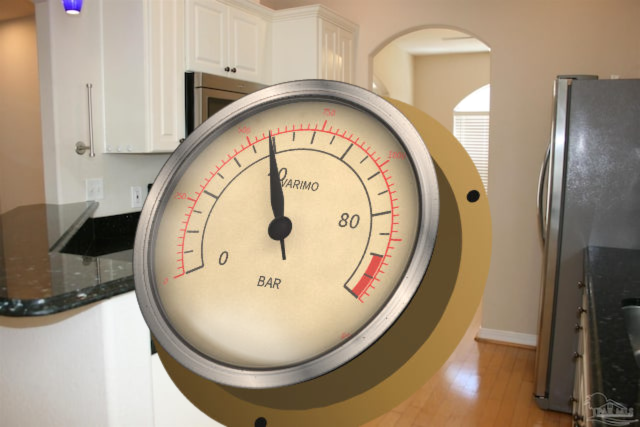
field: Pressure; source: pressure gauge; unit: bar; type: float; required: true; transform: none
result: 40 bar
